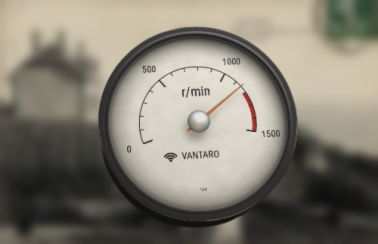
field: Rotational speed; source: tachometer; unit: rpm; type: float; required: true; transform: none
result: 1150 rpm
